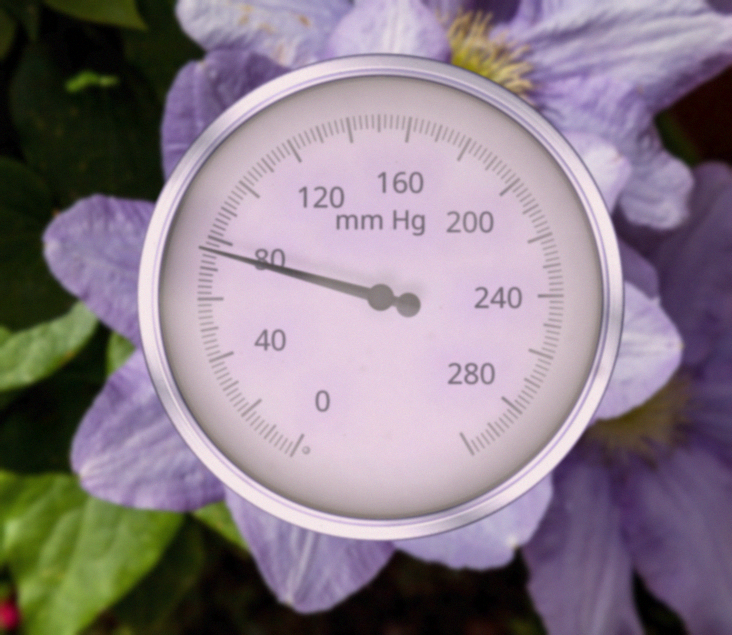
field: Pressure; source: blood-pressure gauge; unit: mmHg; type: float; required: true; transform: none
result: 76 mmHg
